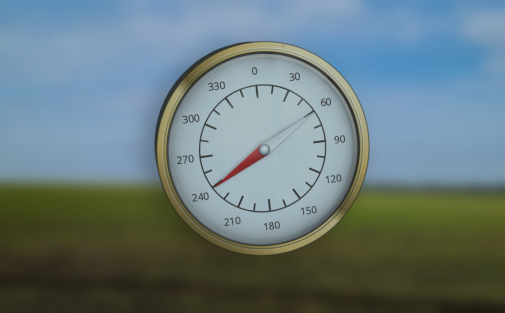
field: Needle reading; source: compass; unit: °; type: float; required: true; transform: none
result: 240 °
